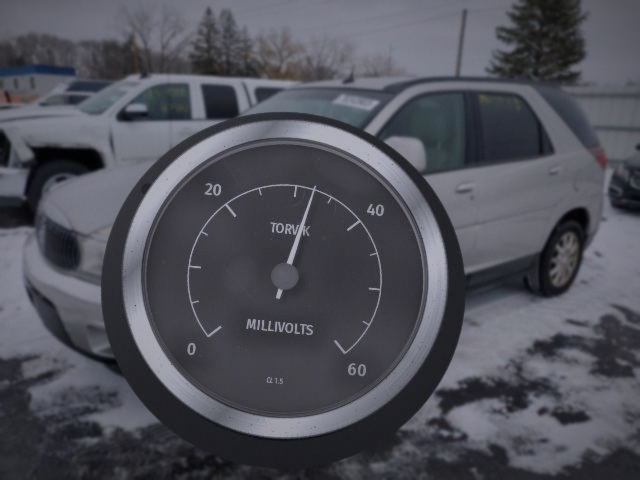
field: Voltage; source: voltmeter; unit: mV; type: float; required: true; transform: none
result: 32.5 mV
